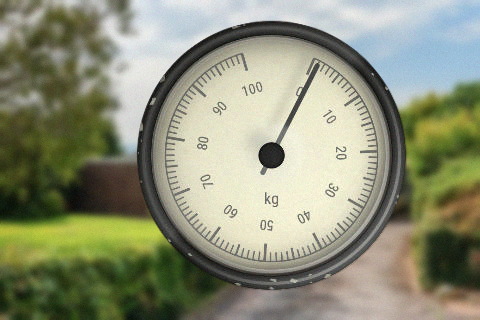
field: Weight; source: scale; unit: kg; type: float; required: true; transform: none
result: 1 kg
